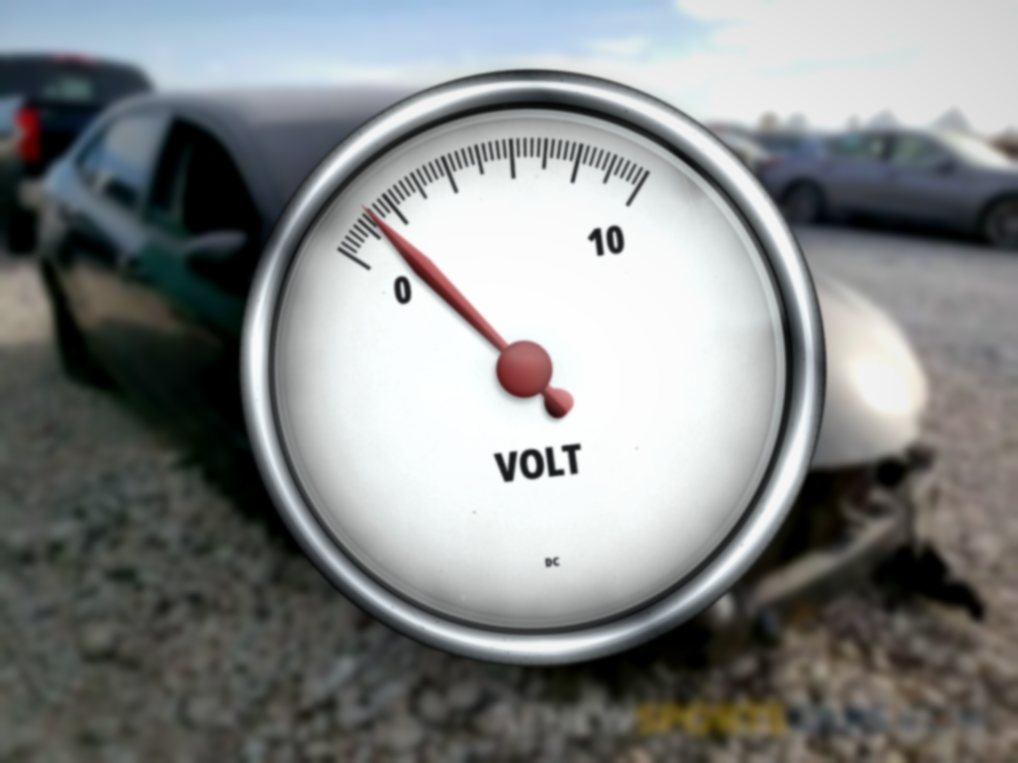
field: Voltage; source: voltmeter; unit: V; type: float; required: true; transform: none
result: 1.4 V
